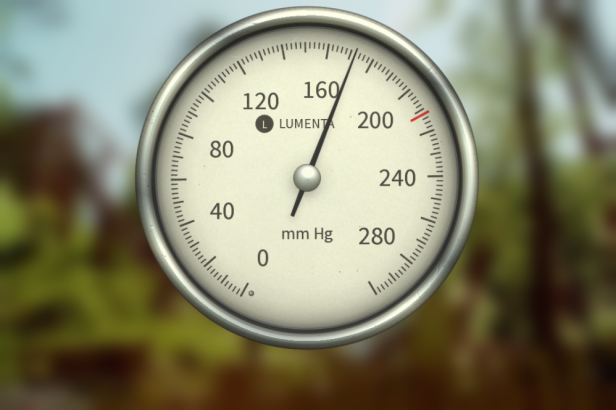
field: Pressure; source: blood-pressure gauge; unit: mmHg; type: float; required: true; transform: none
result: 172 mmHg
